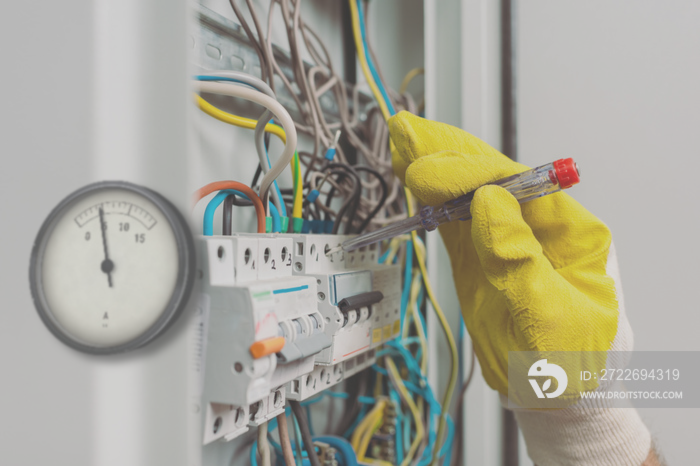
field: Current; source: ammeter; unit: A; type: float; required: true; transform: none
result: 5 A
